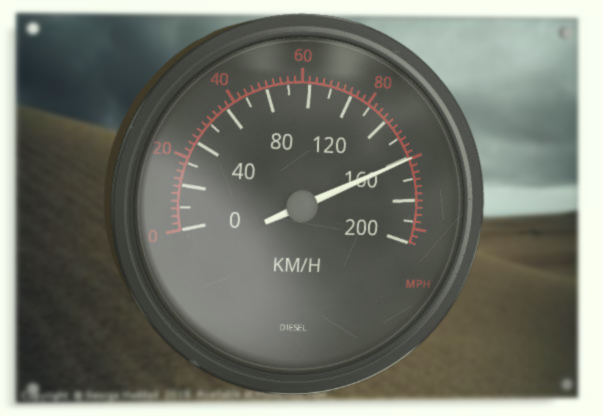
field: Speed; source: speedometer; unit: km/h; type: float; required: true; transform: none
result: 160 km/h
